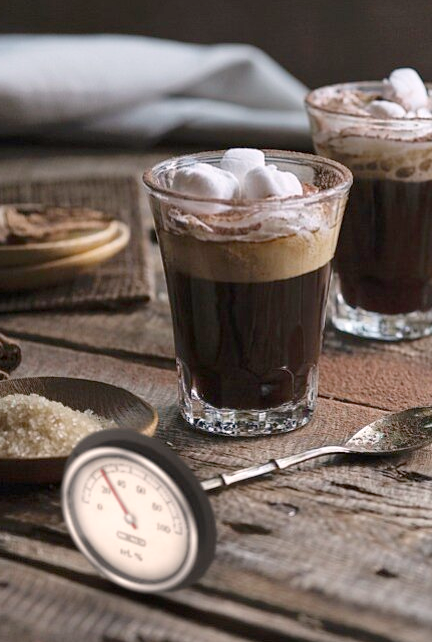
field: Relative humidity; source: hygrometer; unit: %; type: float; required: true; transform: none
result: 30 %
